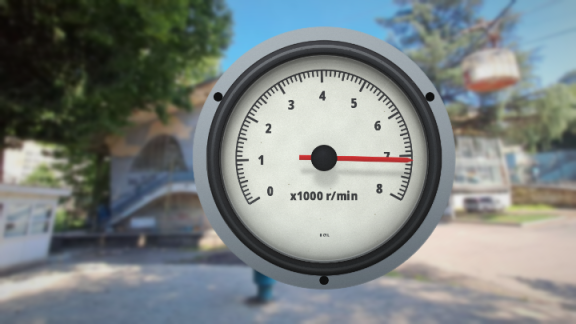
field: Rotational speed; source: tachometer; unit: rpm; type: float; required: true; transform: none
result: 7100 rpm
